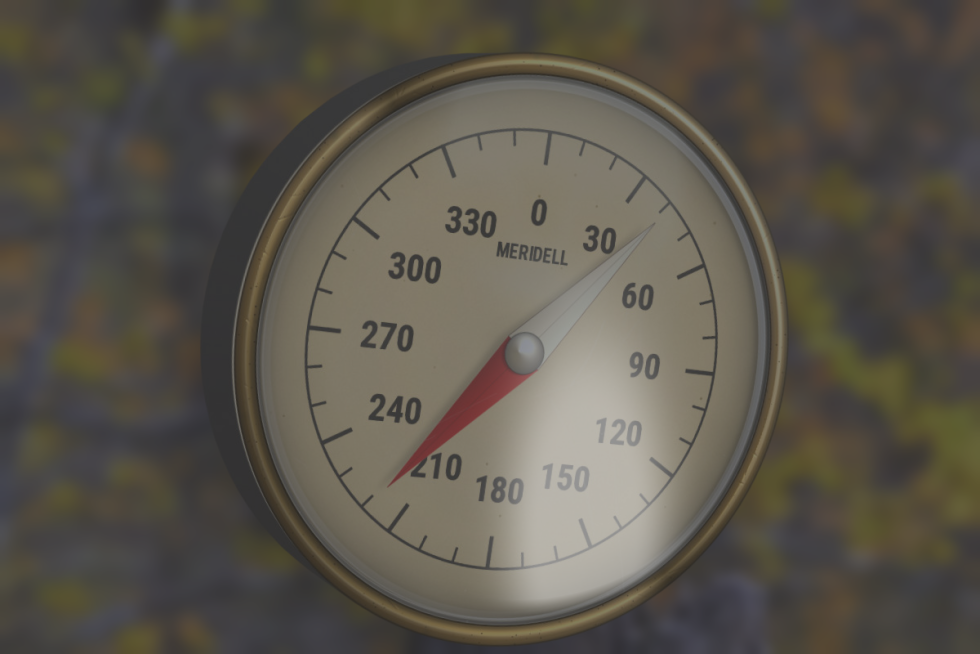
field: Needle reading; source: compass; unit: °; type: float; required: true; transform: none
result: 220 °
